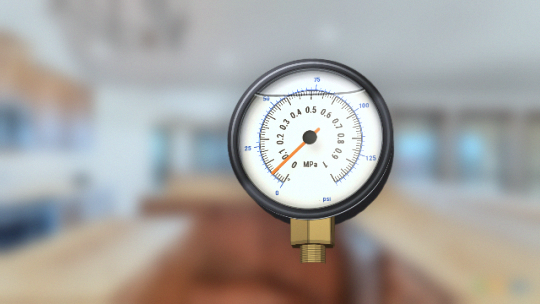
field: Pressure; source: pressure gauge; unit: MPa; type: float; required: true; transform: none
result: 0.05 MPa
